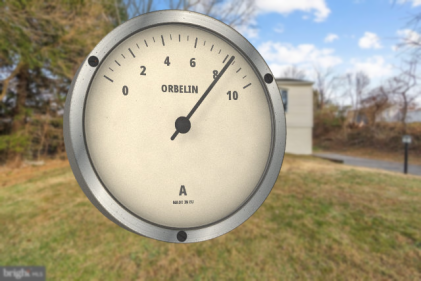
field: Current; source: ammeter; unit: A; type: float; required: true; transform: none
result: 8.25 A
